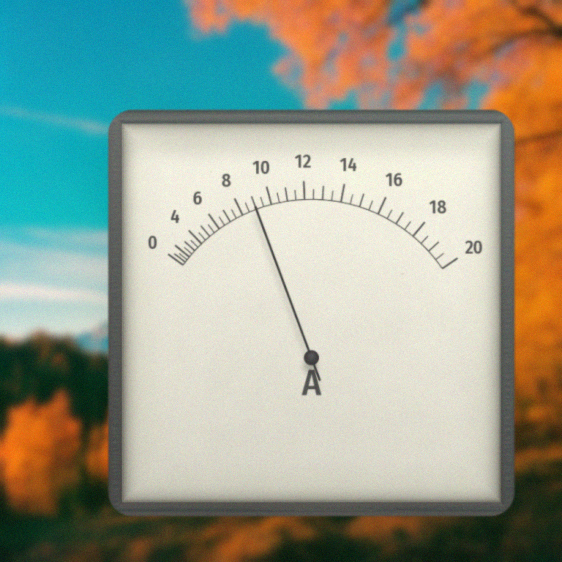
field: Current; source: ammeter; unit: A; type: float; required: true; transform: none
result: 9 A
